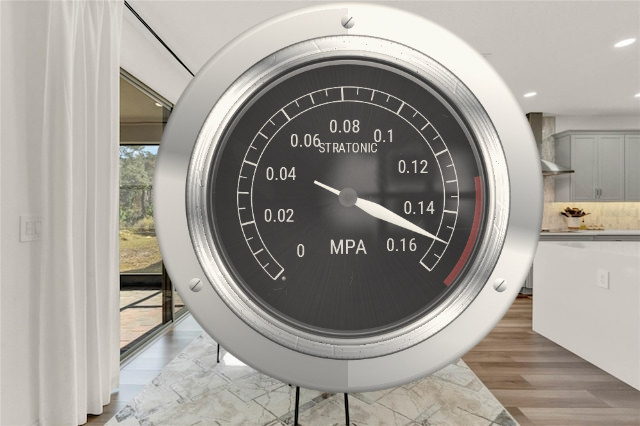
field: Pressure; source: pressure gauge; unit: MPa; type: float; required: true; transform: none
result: 0.15 MPa
